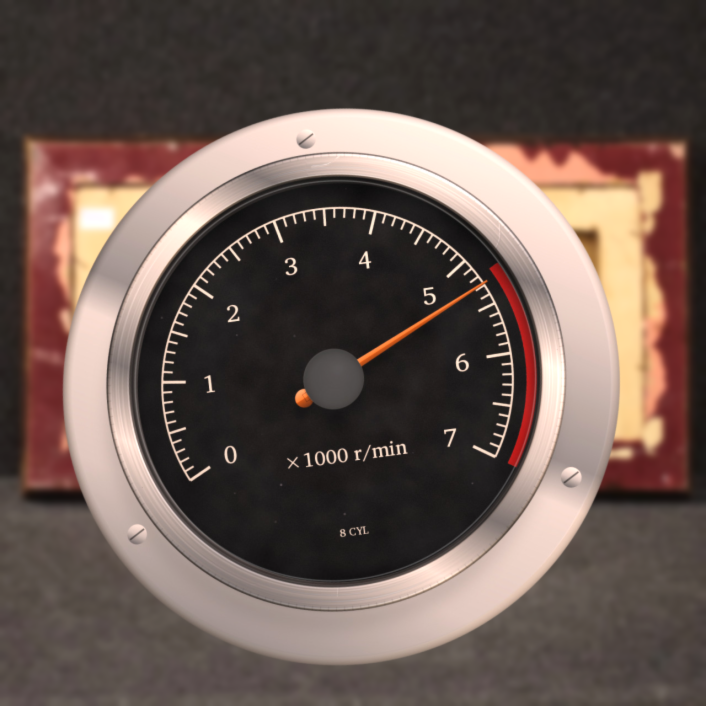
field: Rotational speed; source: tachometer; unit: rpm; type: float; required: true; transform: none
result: 5300 rpm
